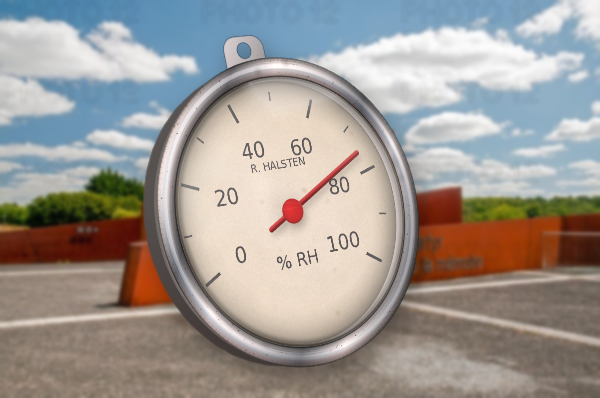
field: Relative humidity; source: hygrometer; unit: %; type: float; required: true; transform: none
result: 75 %
